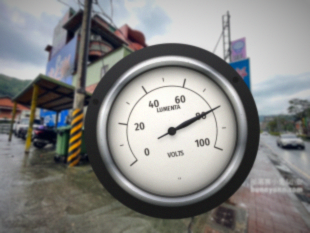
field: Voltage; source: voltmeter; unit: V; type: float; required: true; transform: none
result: 80 V
